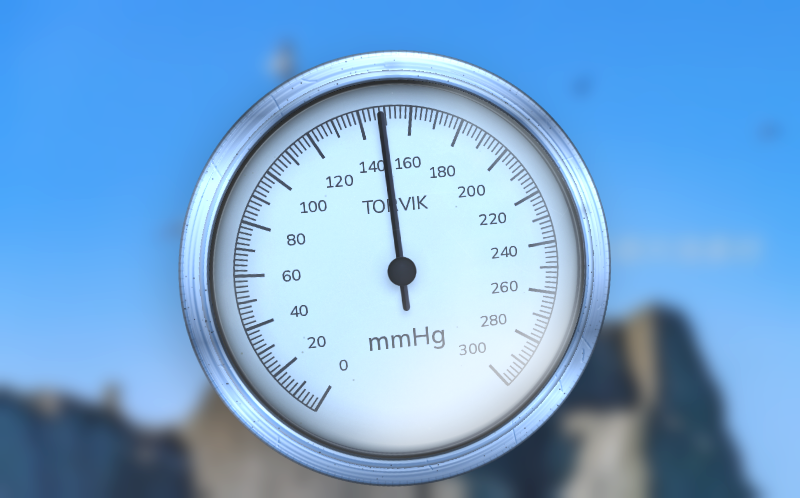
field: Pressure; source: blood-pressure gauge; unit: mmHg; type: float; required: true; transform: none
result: 148 mmHg
